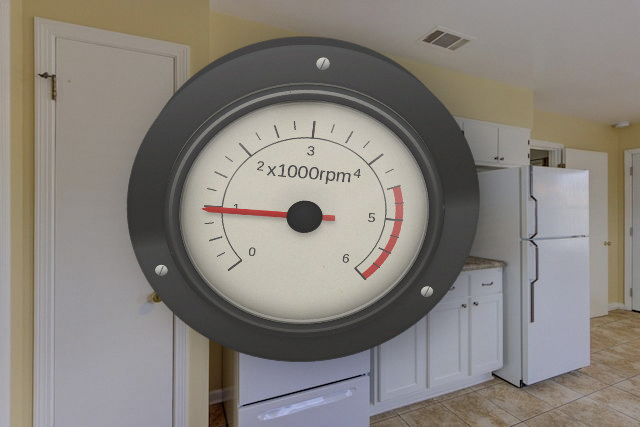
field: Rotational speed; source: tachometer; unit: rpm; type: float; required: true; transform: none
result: 1000 rpm
